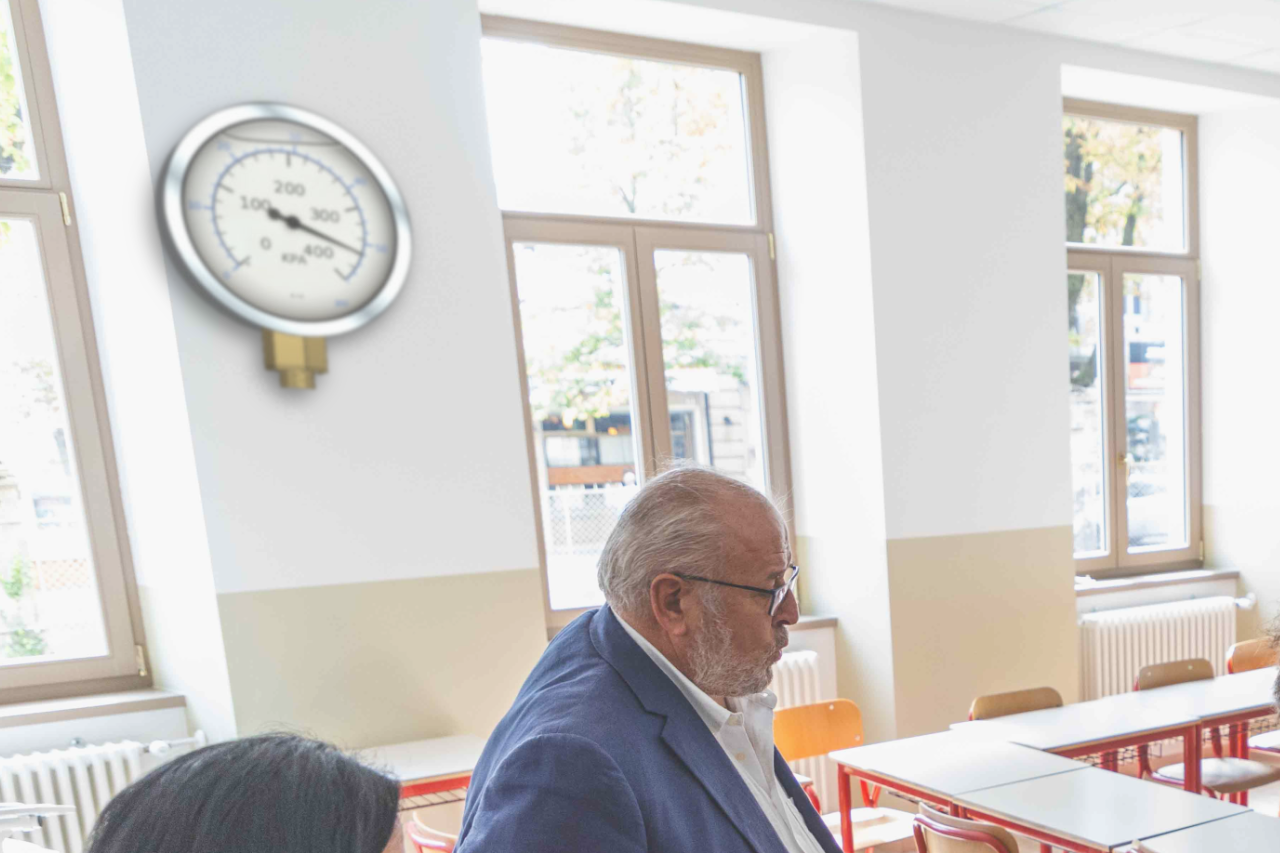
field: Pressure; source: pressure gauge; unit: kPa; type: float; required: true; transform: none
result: 360 kPa
